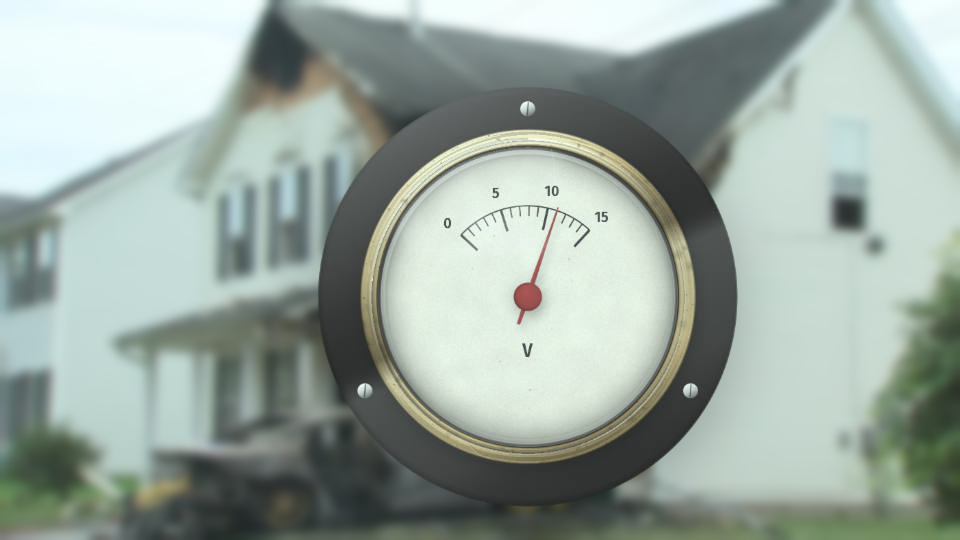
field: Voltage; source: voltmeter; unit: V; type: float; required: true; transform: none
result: 11 V
